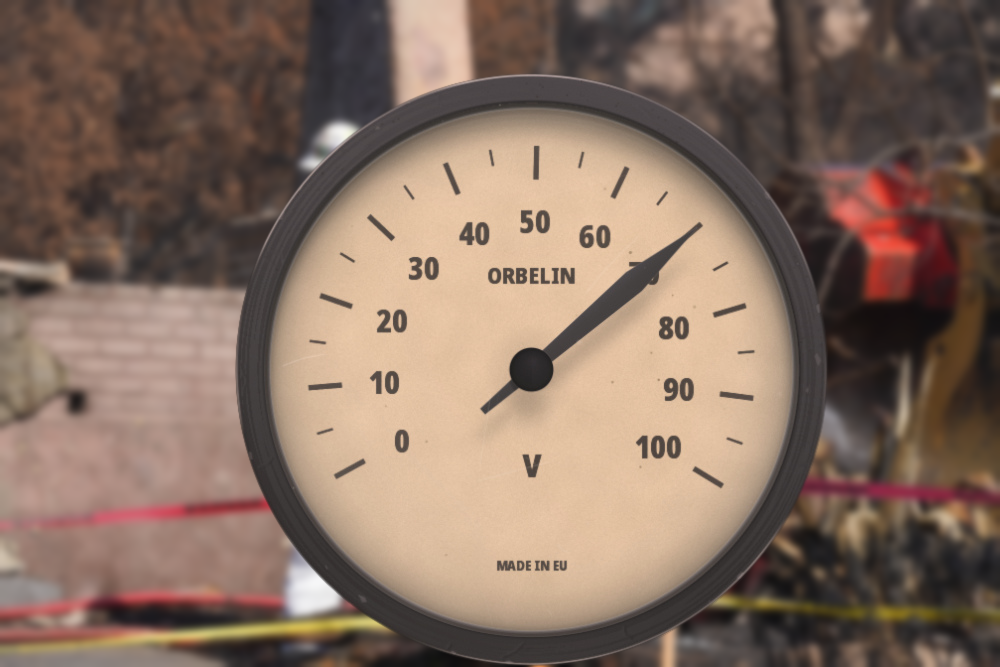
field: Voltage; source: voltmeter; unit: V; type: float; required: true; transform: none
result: 70 V
